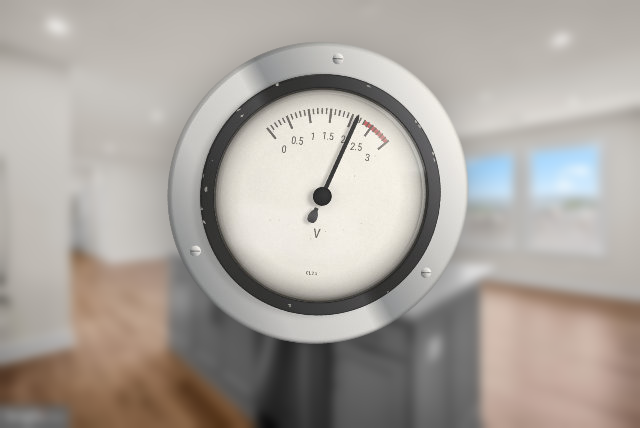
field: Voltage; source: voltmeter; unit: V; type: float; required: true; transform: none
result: 2.1 V
